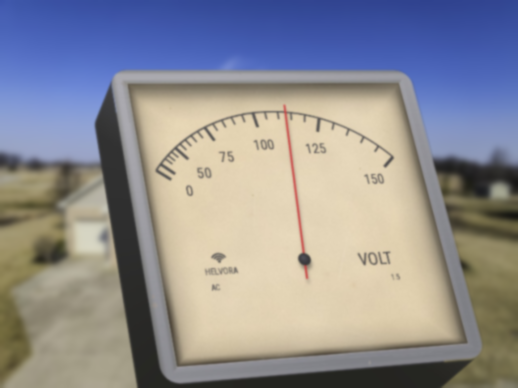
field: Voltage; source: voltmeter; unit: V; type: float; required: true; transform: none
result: 112.5 V
